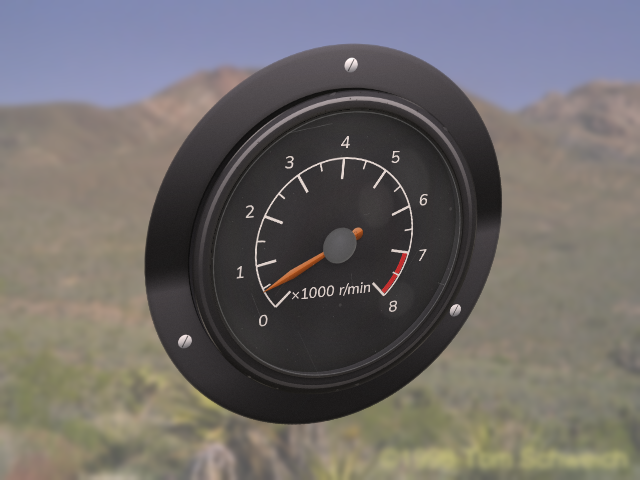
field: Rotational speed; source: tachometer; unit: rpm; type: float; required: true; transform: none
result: 500 rpm
